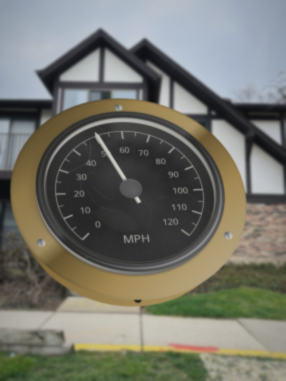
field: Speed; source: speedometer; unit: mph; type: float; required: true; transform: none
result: 50 mph
